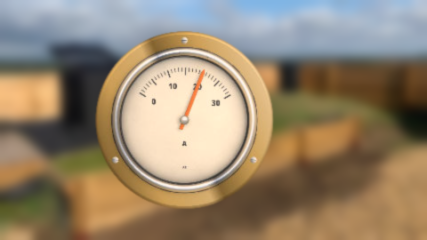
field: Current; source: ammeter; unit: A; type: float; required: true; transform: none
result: 20 A
